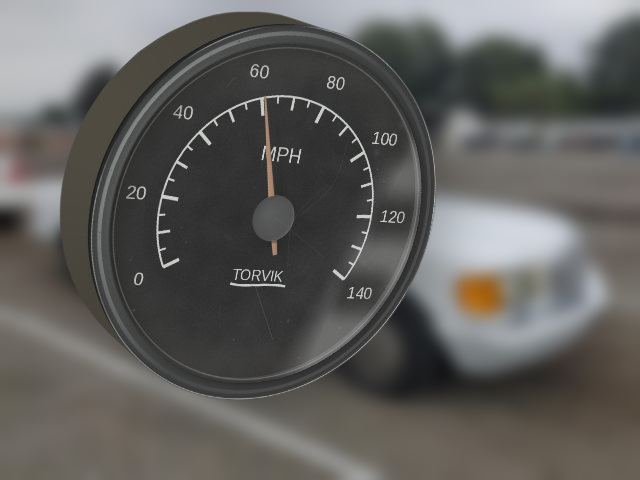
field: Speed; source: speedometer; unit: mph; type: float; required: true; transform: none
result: 60 mph
